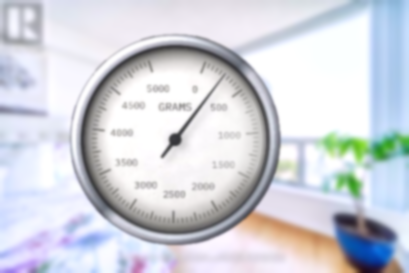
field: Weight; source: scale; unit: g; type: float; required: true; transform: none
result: 250 g
